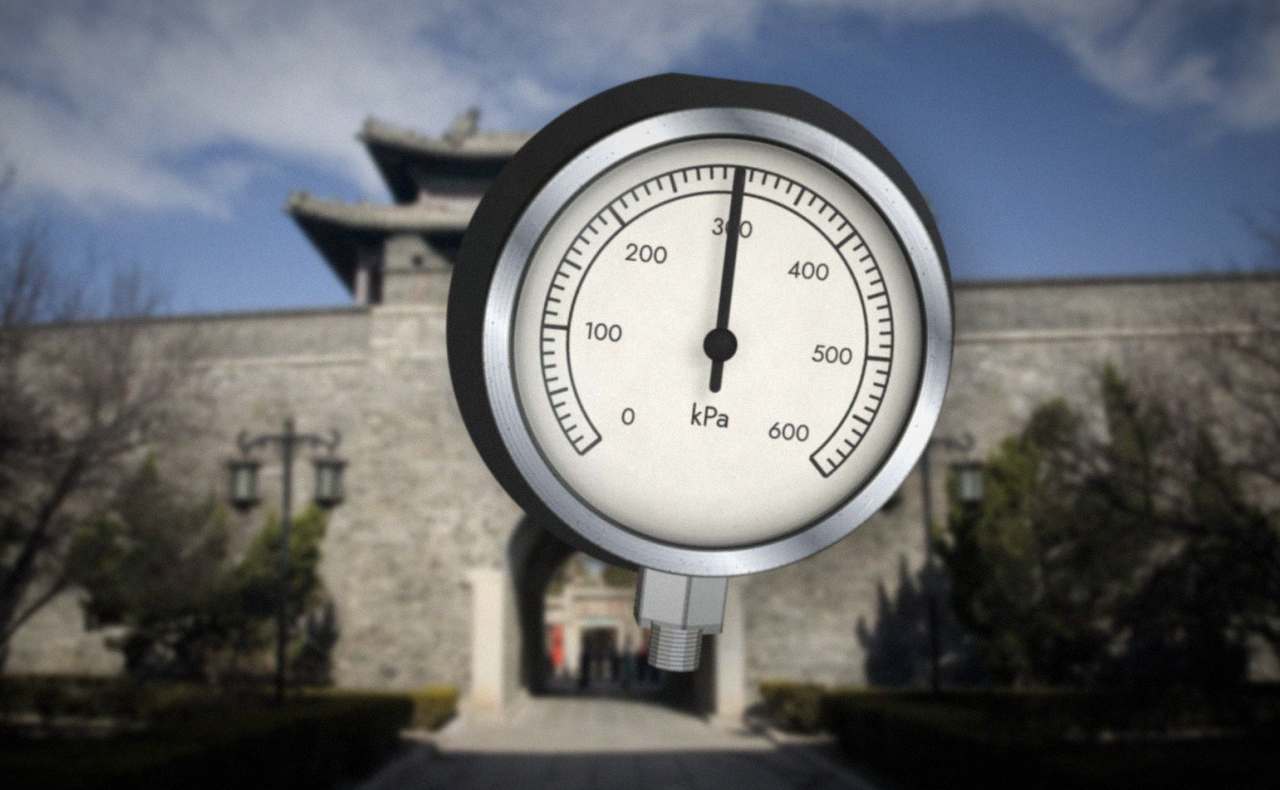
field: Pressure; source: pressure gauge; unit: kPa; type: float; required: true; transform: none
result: 300 kPa
